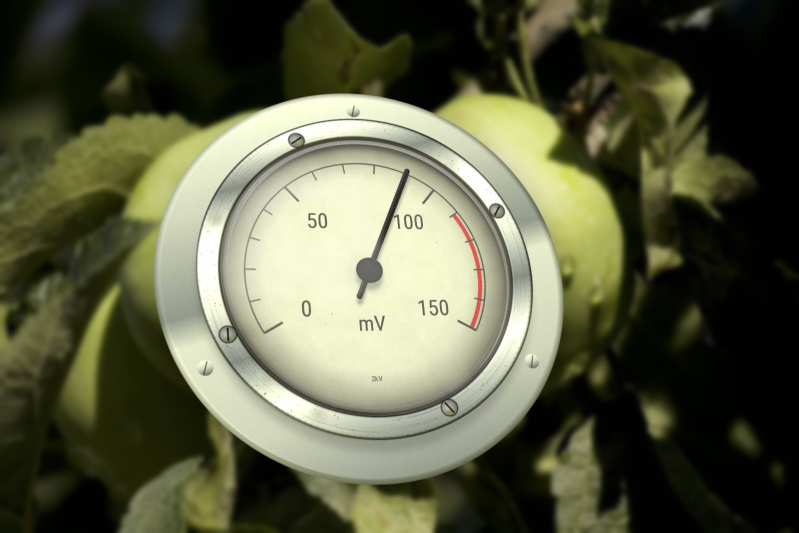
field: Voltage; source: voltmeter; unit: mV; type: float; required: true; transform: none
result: 90 mV
